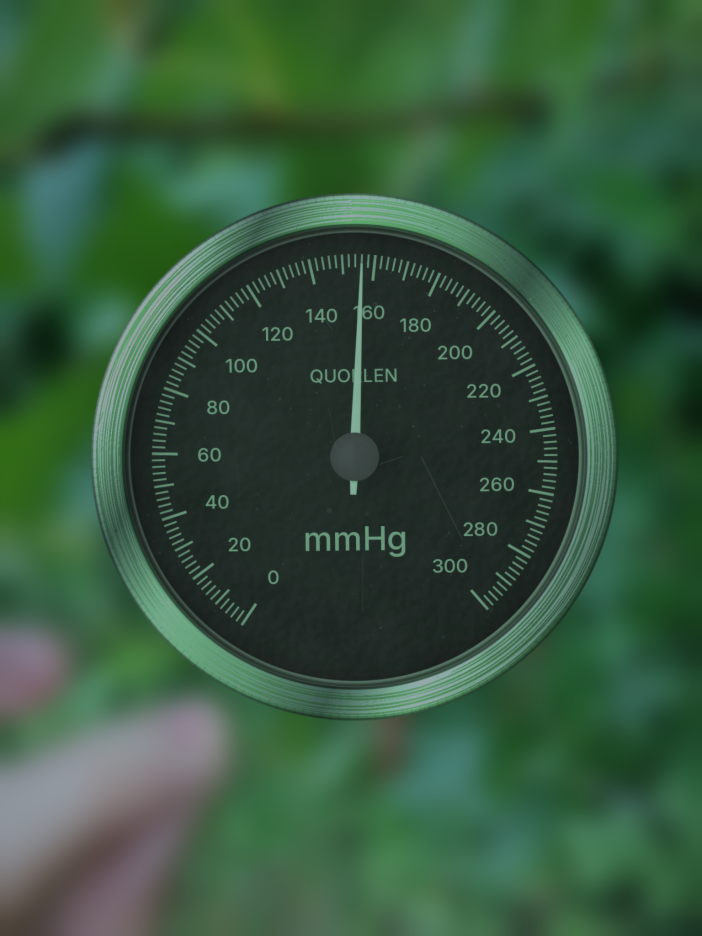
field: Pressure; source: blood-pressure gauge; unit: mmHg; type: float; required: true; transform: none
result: 156 mmHg
